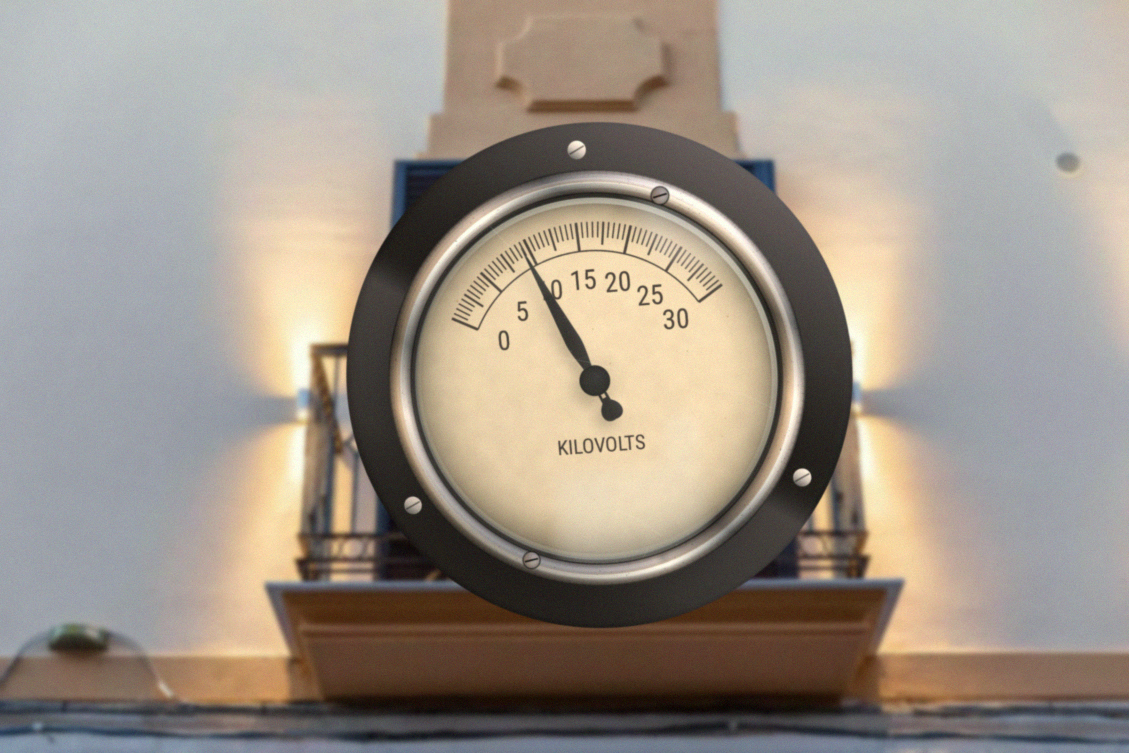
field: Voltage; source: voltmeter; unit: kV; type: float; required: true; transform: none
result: 9.5 kV
